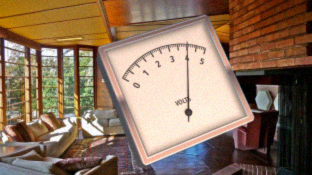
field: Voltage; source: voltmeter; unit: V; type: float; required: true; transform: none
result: 4 V
